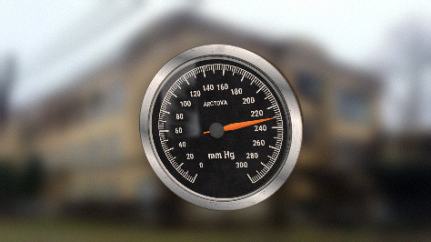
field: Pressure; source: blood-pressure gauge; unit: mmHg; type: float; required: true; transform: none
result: 230 mmHg
